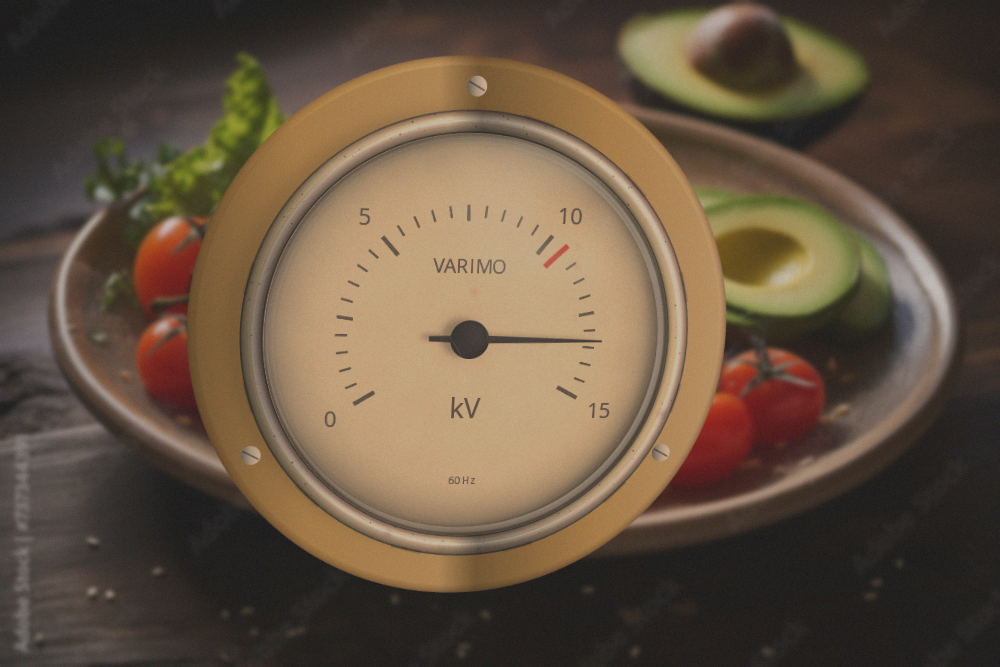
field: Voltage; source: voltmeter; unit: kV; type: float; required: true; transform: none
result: 13.25 kV
